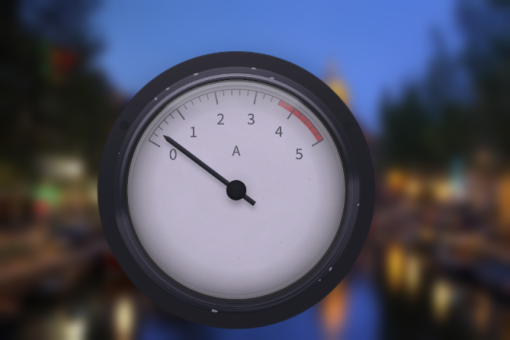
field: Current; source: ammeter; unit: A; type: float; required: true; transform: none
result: 0.3 A
